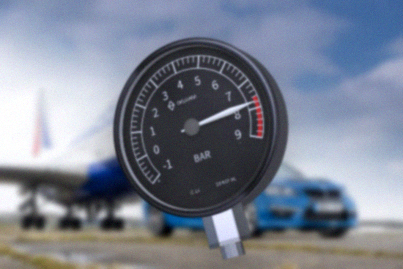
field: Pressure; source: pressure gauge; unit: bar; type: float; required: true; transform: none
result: 7.8 bar
